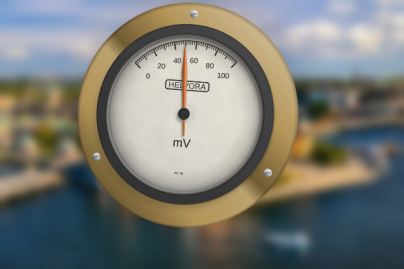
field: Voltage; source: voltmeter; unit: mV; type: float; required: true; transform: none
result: 50 mV
